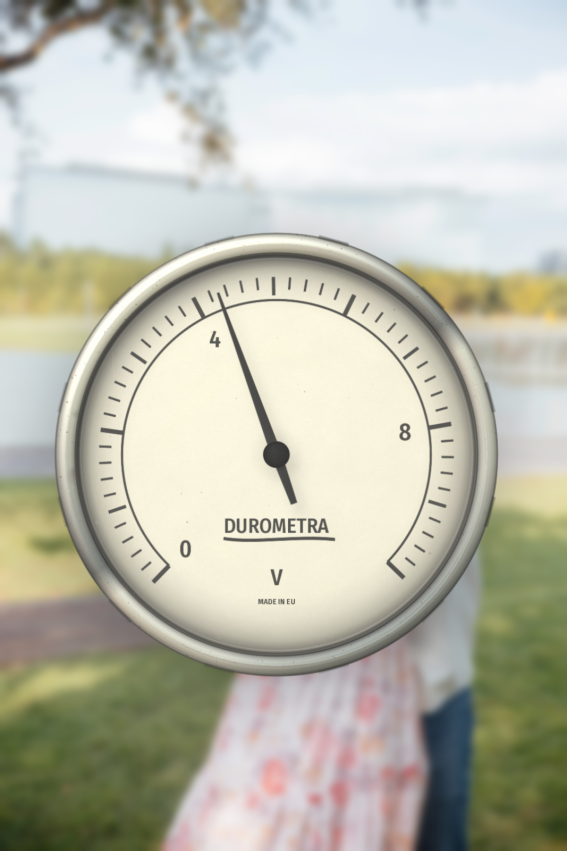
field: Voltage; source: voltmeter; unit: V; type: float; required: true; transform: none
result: 4.3 V
